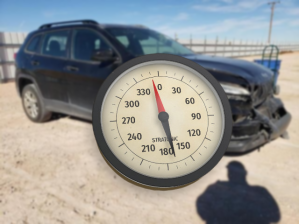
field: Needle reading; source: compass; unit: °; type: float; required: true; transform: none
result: 350 °
